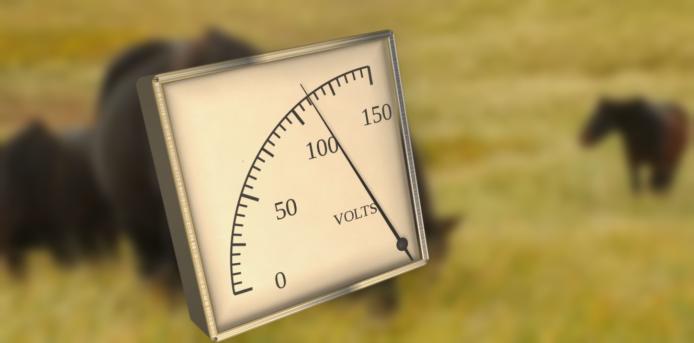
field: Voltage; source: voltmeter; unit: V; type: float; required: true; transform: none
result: 110 V
